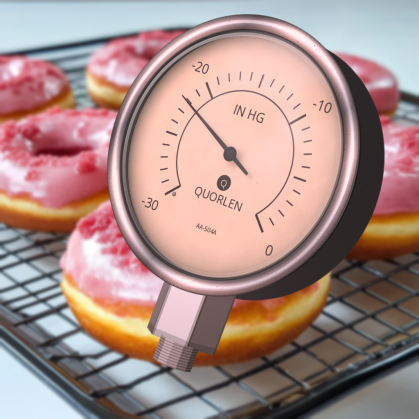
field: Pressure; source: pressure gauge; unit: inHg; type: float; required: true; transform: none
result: -22 inHg
